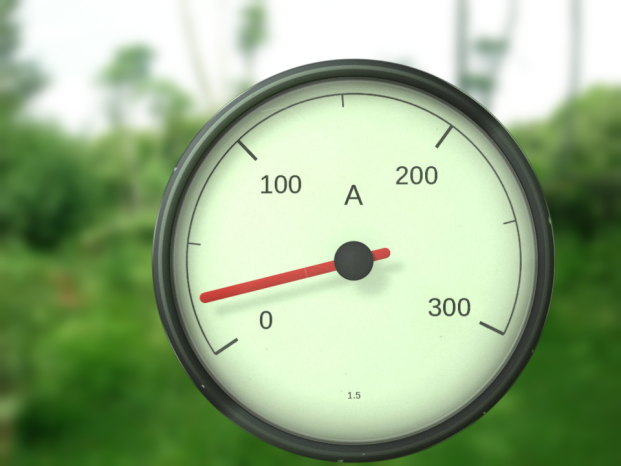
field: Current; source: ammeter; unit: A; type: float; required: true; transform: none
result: 25 A
